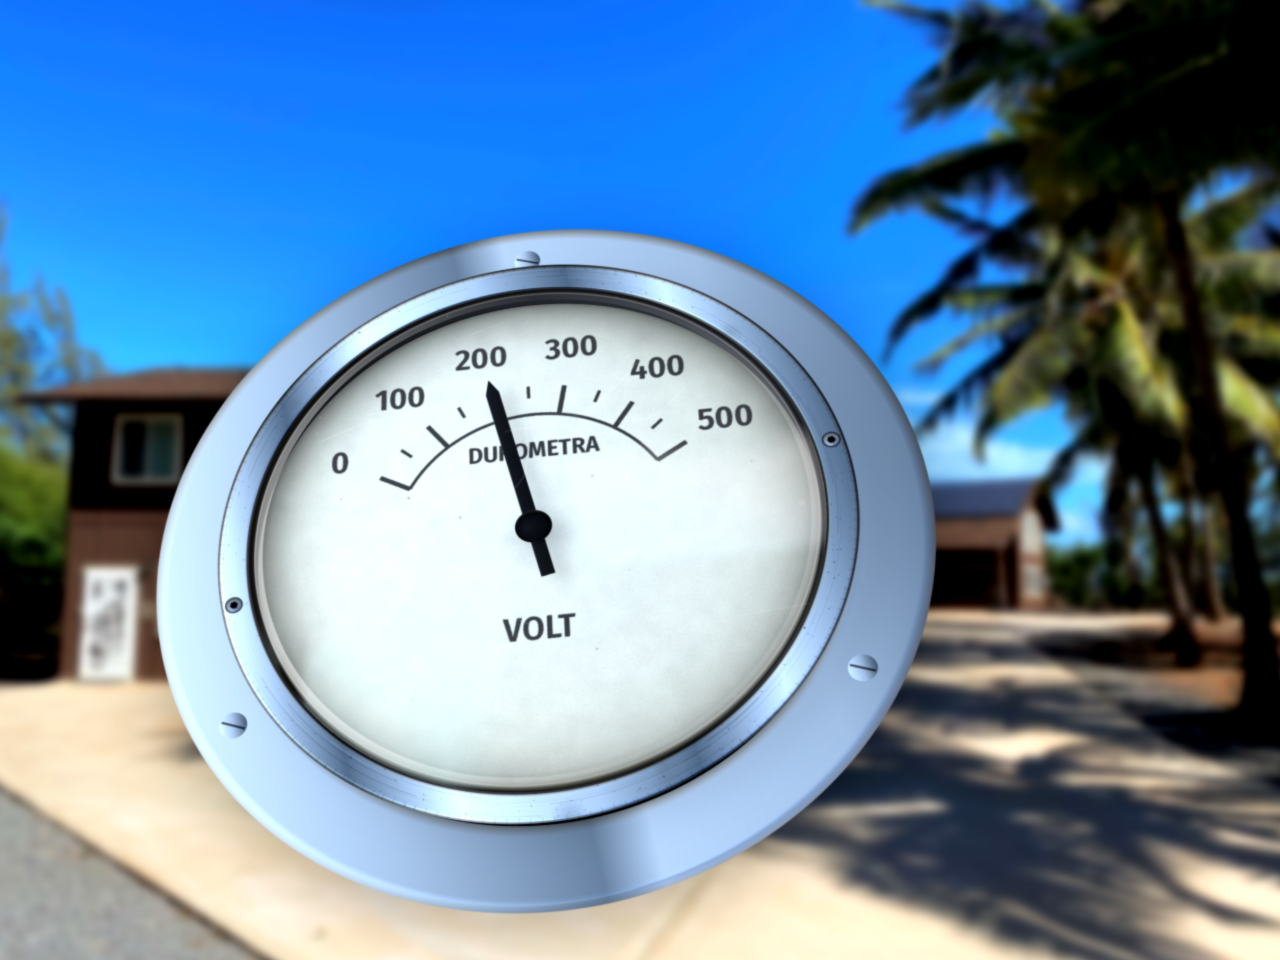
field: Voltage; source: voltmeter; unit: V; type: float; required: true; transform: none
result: 200 V
